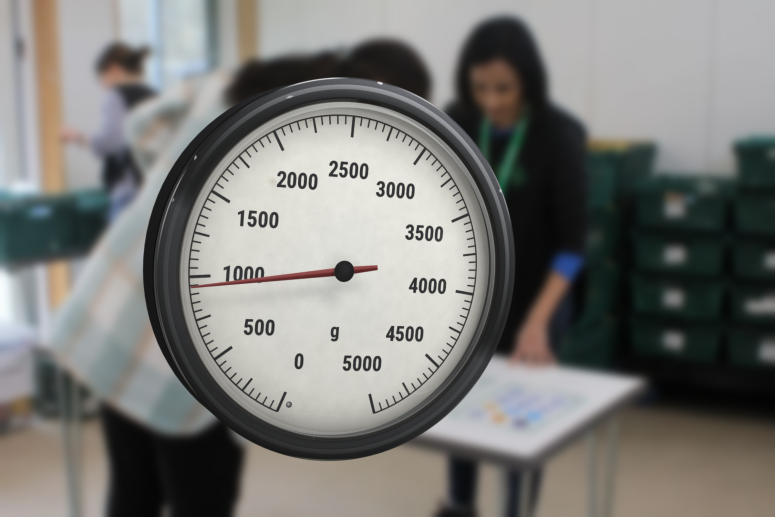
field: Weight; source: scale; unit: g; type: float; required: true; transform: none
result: 950 g
